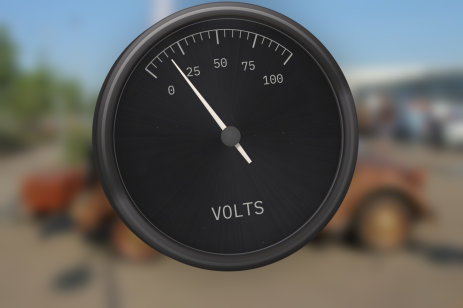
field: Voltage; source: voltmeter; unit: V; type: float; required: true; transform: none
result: 15 V
